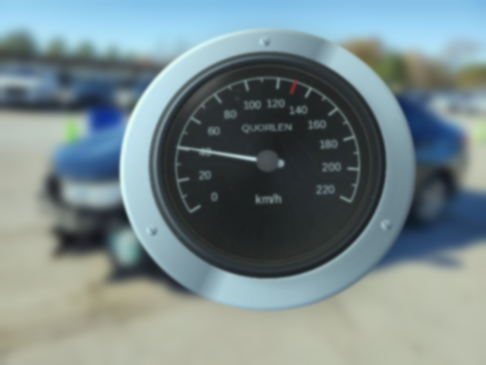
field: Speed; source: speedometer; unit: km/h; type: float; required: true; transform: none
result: 40 km/h
